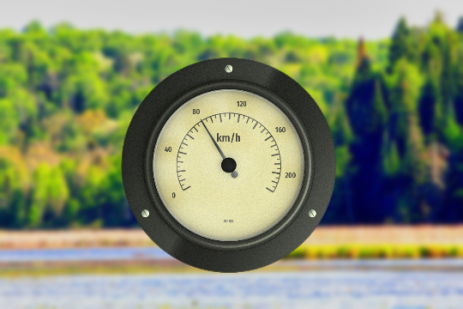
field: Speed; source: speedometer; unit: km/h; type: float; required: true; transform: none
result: 80 km/h
